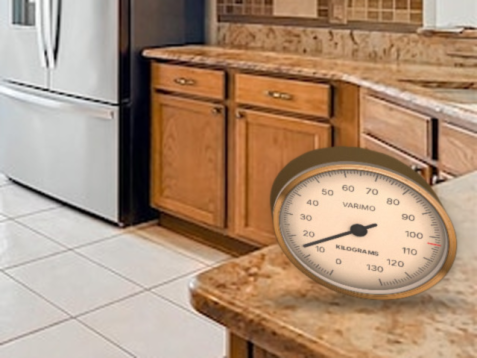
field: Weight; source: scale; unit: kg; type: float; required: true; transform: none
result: 15 kg
